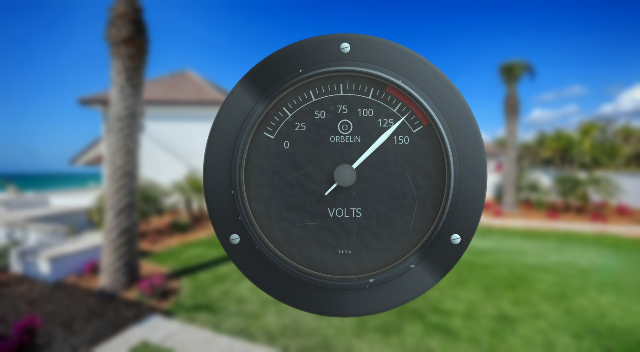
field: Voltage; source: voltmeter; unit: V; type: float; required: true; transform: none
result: 135 V
